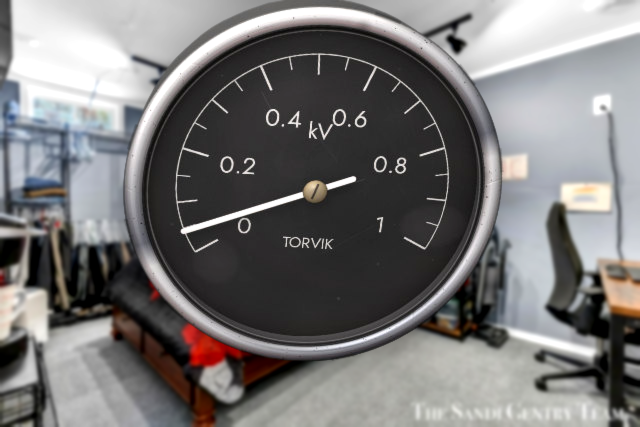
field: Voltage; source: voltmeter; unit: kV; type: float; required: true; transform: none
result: 0.05 kV
